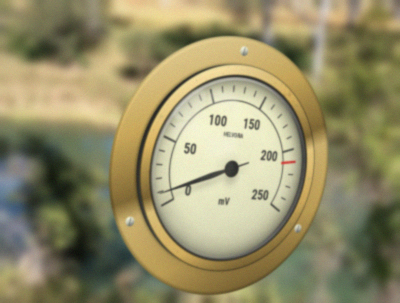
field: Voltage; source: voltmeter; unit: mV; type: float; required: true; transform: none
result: 10 mV
